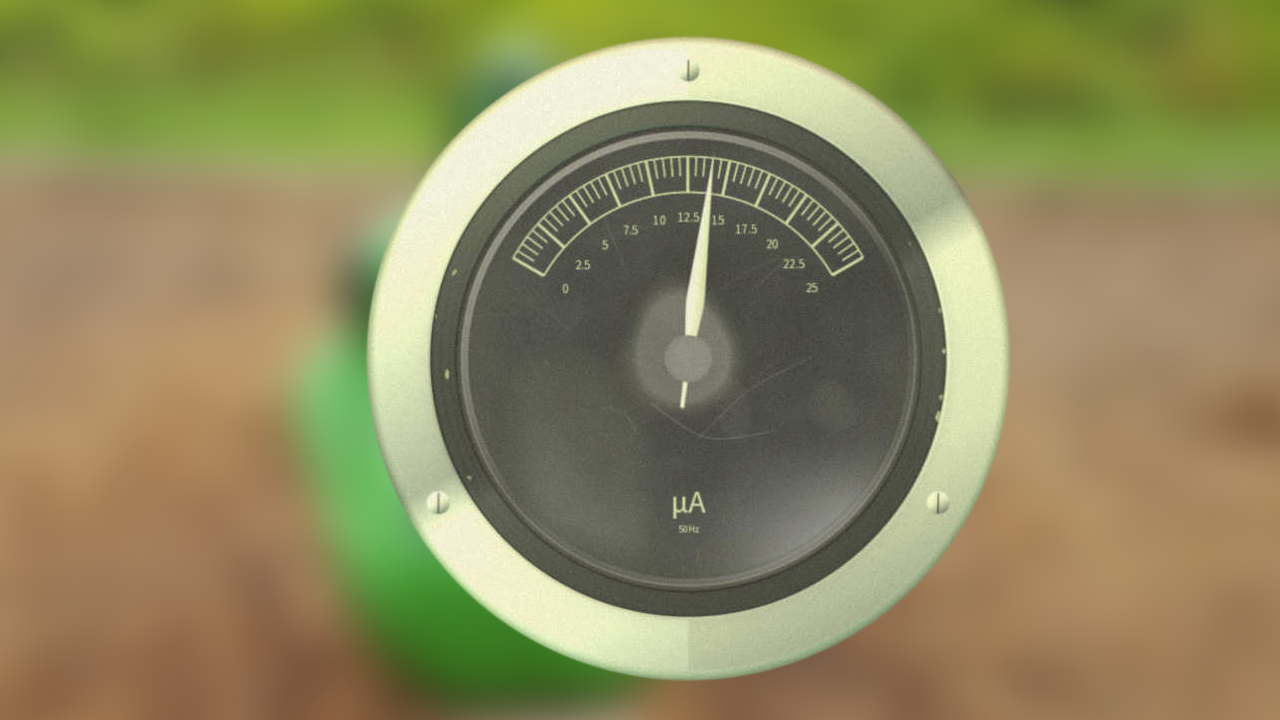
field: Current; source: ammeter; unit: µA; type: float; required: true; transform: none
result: 14 µA
